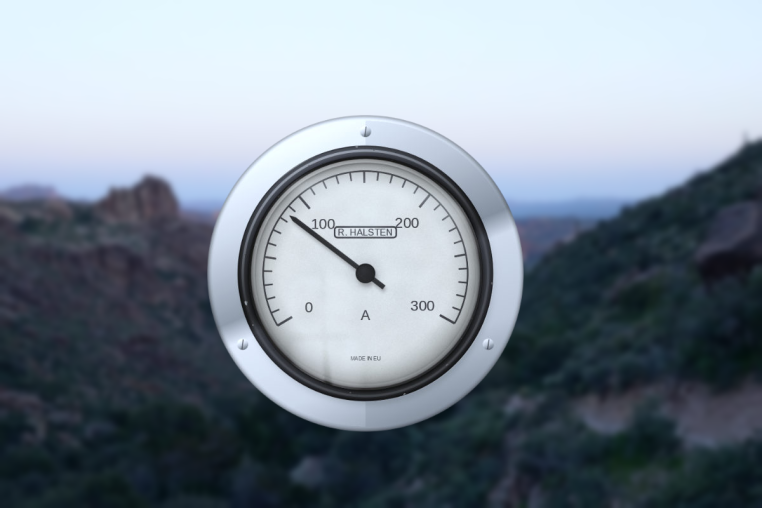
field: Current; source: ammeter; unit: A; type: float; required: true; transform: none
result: 85 A
